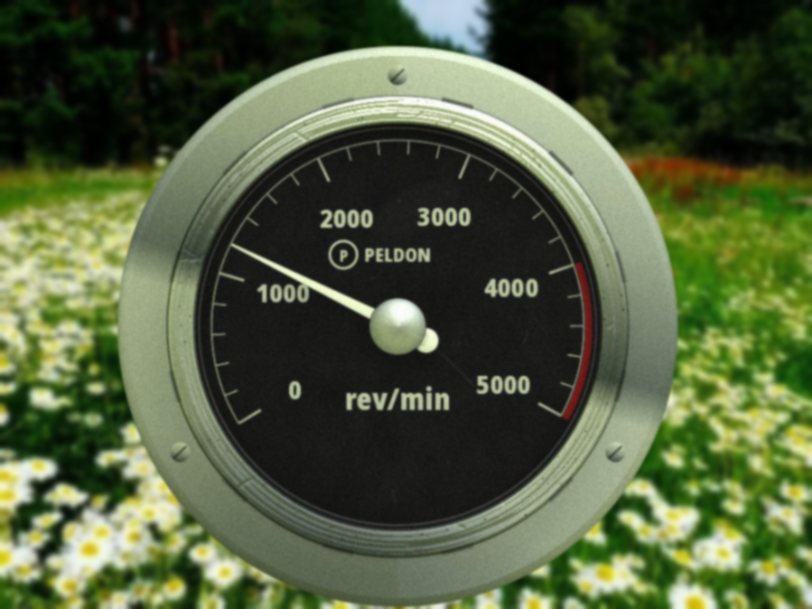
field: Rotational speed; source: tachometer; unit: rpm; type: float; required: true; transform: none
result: 1200 rpm
